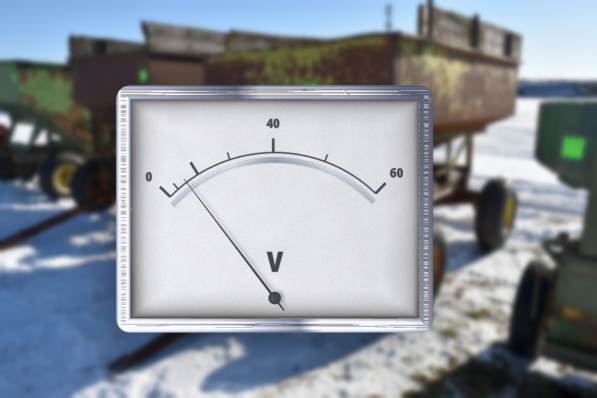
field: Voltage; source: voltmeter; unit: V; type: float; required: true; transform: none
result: 15 V
